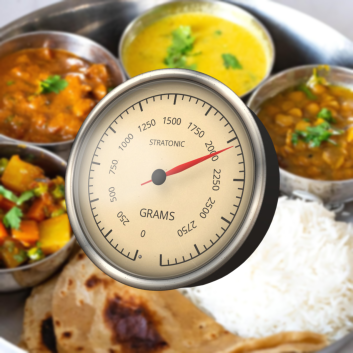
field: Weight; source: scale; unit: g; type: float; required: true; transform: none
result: 2050 g
